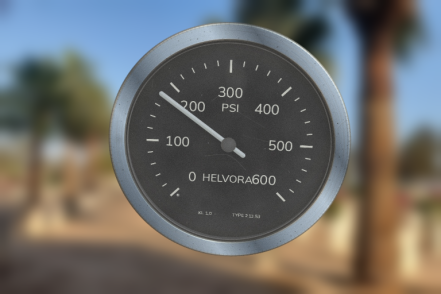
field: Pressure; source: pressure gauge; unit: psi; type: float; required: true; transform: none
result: 180 psi
